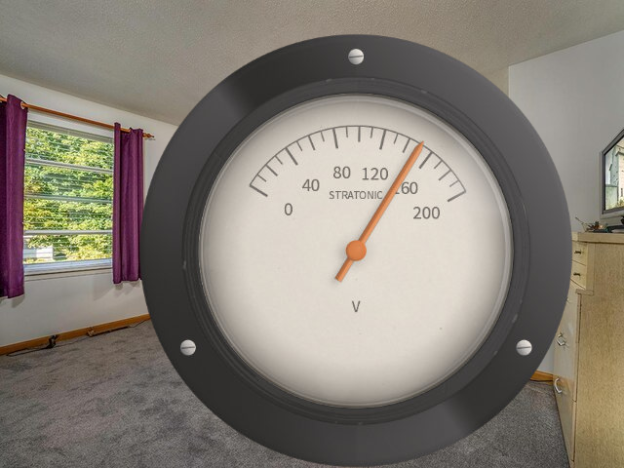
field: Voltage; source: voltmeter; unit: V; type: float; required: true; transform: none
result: 150 V
